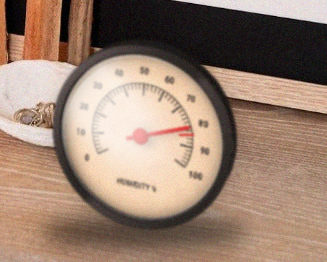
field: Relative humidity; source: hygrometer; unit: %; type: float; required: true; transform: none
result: 80 %
